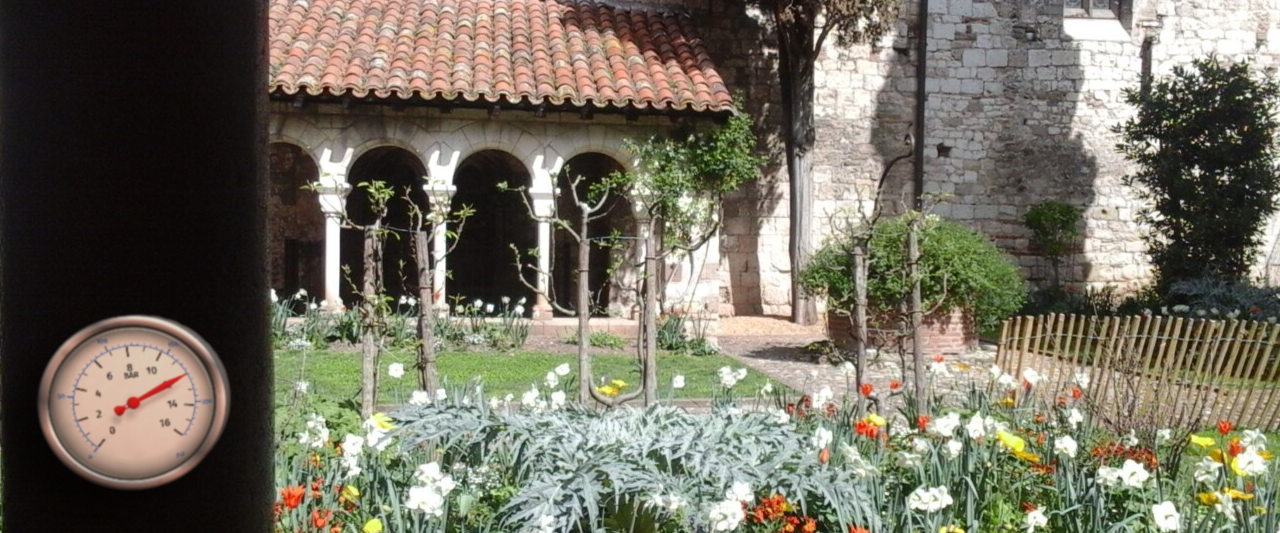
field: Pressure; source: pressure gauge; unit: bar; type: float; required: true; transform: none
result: 12 bar
